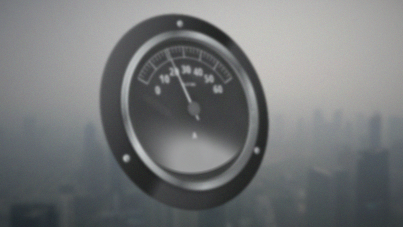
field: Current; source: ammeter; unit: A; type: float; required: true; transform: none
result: 20 A
